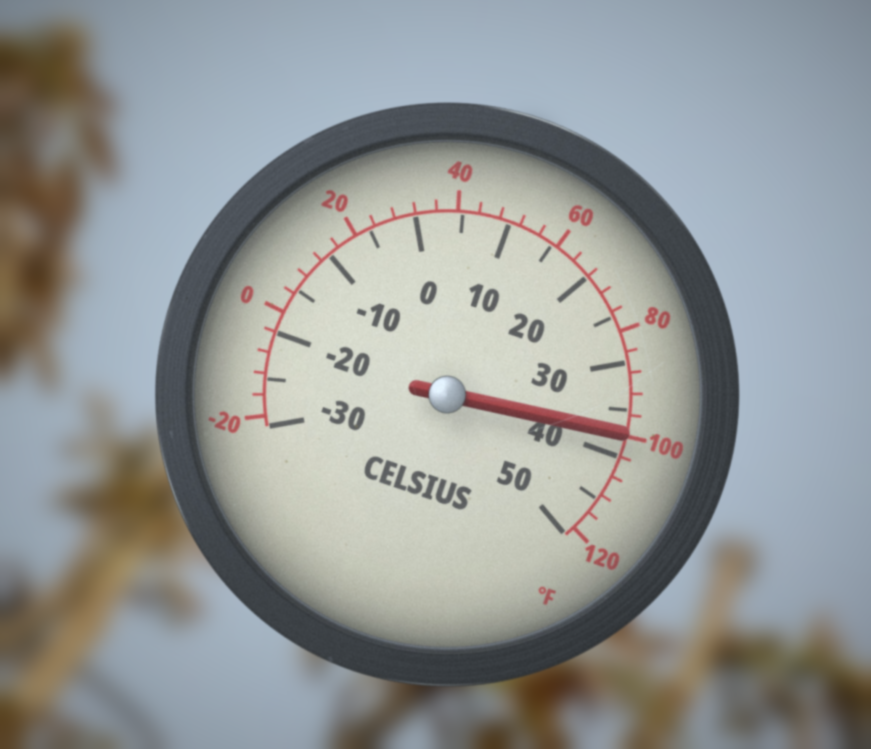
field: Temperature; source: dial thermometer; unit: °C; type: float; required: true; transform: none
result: 37.5 °C
